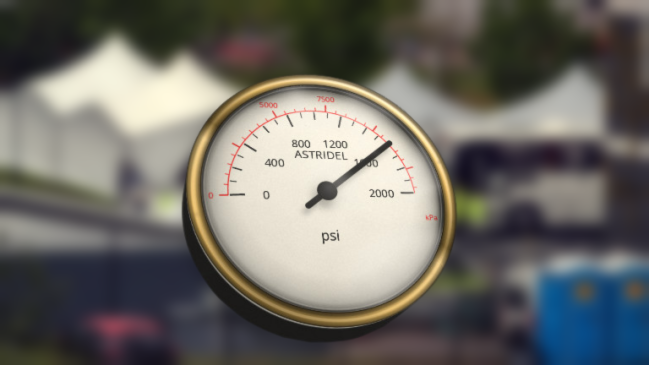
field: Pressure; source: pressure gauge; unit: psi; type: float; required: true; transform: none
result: 1600 psi
